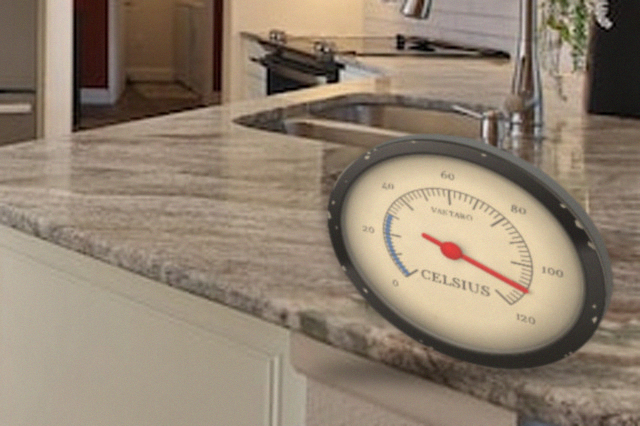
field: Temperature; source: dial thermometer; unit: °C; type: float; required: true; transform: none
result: 110 °C
